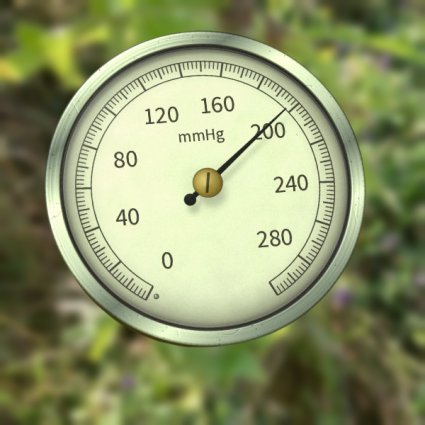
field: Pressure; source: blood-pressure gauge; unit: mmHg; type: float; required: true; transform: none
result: 198 mmHg
